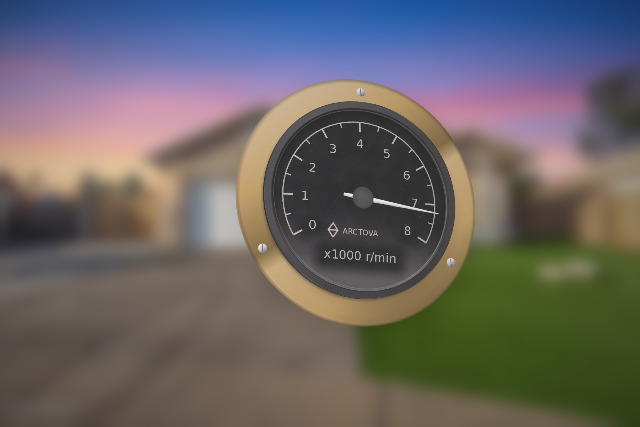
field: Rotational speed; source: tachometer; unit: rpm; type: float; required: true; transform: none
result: 7250 rpm
